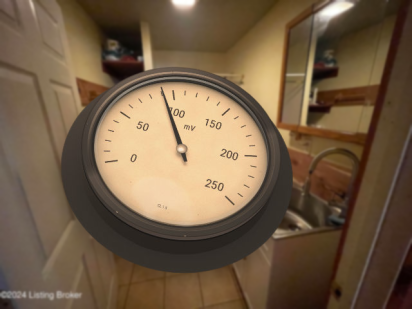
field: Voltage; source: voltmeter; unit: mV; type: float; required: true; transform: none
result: 90 mV
